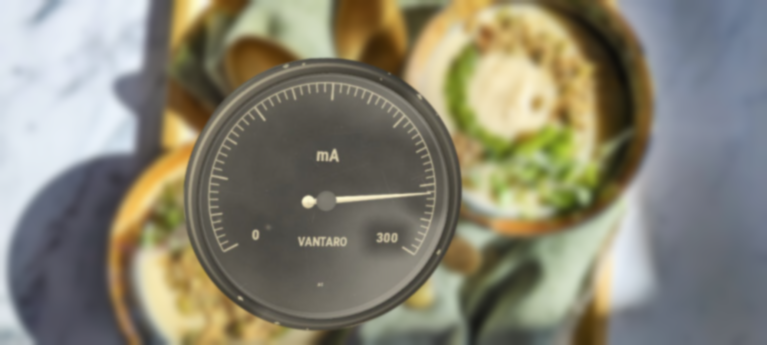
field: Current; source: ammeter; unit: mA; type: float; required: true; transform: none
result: 255 mA
